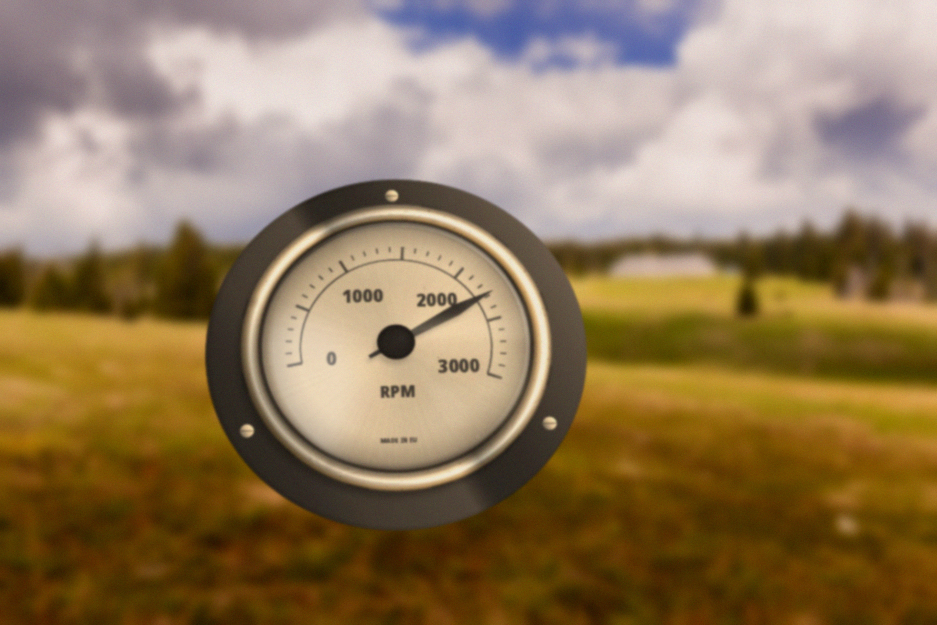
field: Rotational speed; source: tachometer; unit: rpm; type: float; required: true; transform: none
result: 2300 rpm
